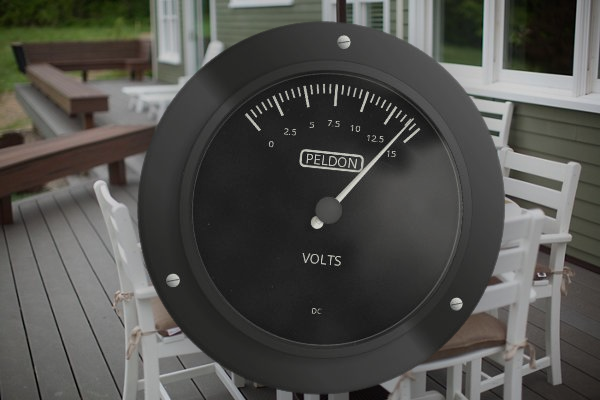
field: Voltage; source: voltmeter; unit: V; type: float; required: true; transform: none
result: 14 V
